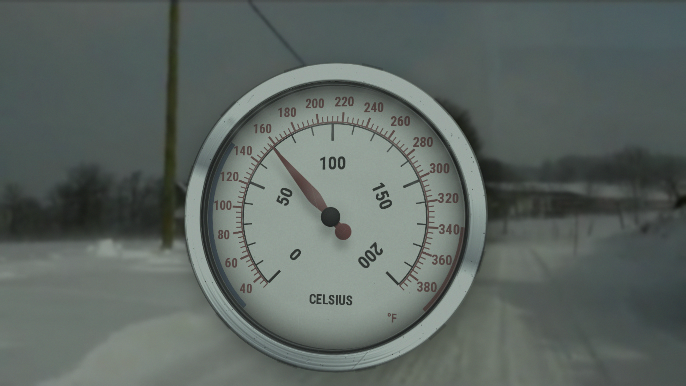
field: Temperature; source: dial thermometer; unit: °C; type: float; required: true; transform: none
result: 70 °C
